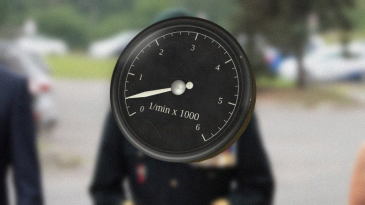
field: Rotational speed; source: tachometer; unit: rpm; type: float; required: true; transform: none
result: 400 rpm
